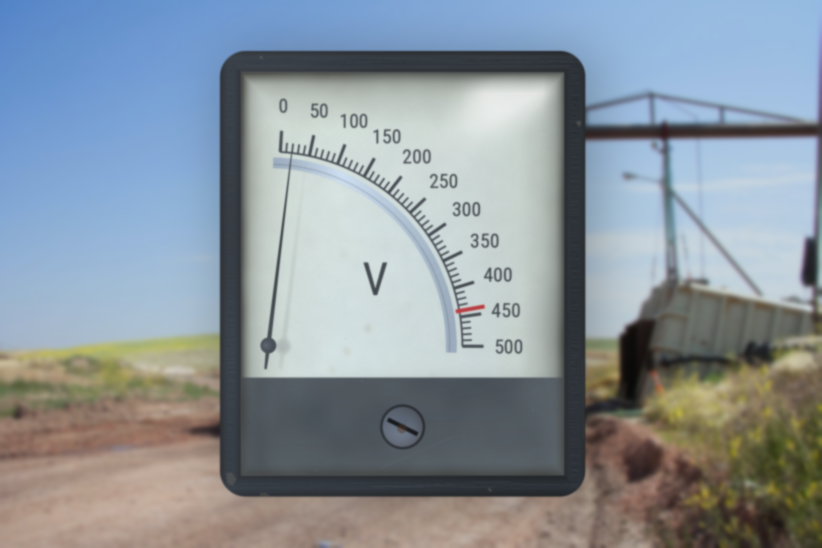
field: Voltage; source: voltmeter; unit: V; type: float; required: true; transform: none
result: 20 V
